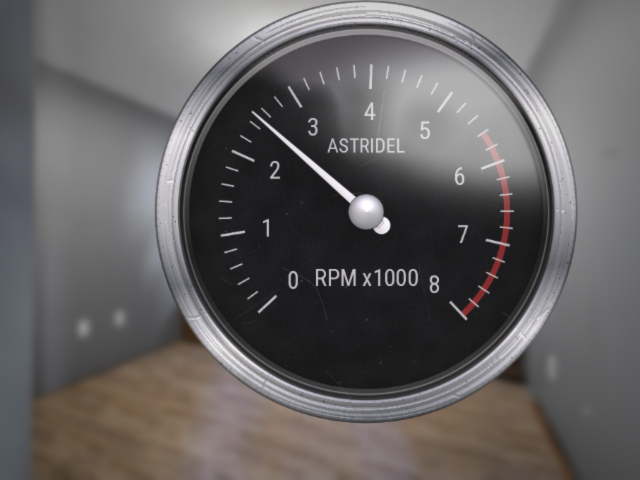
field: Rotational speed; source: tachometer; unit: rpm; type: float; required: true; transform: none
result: 2500 rpm
